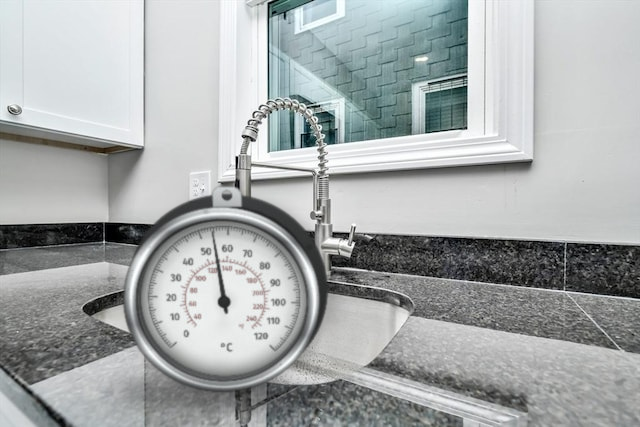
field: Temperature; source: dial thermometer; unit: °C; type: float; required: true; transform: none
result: 55 °C
